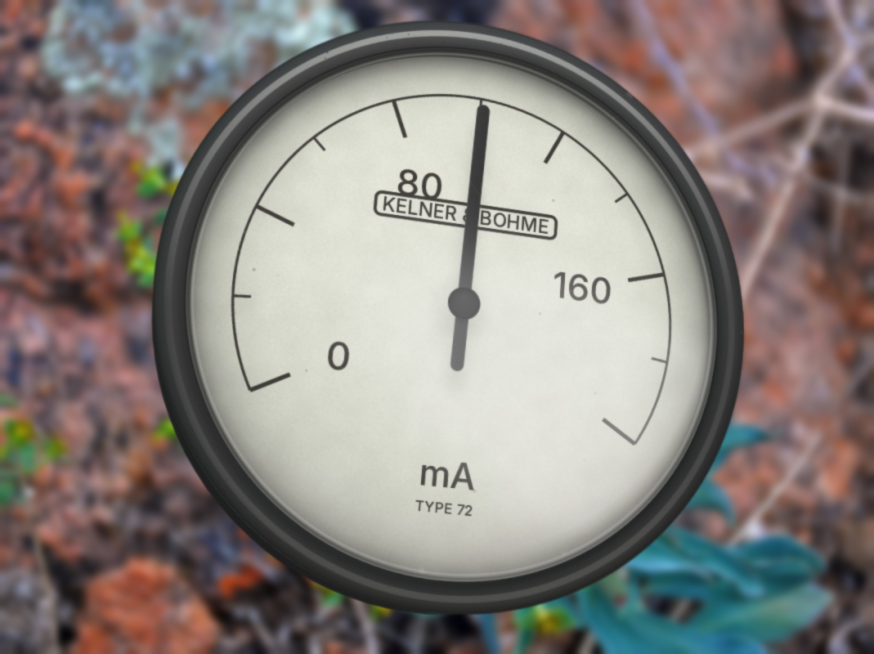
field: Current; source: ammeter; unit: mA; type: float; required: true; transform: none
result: 100 mA
